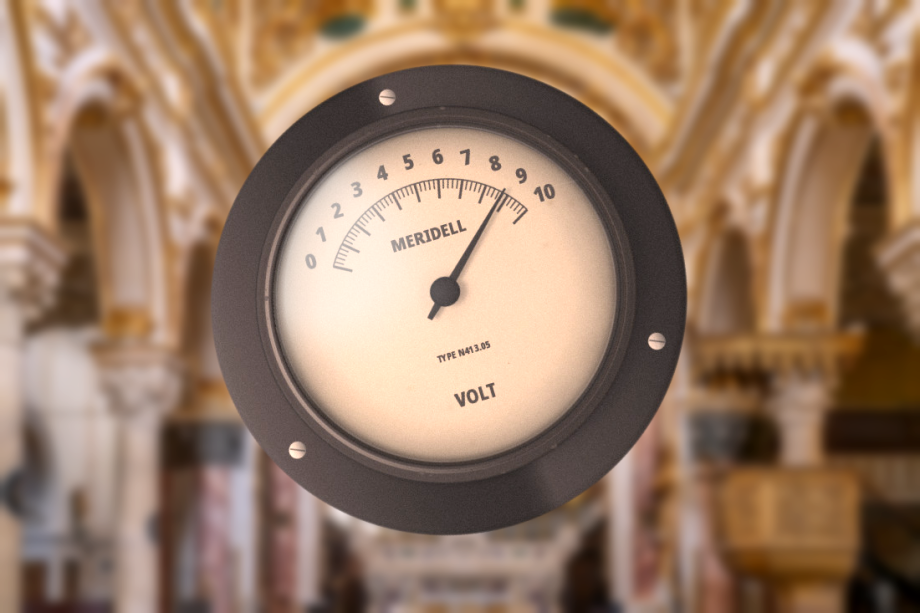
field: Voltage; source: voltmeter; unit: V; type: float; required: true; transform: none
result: 8.8 V
